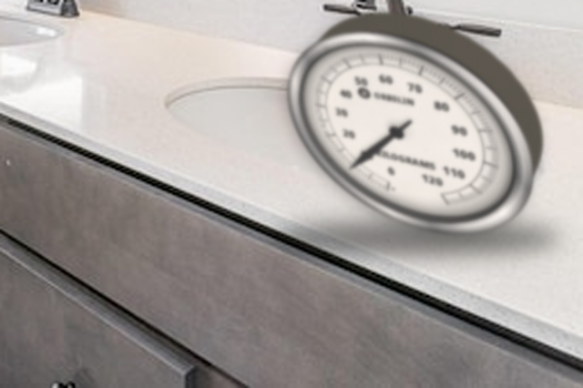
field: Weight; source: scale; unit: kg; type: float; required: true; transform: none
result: 10 kg
